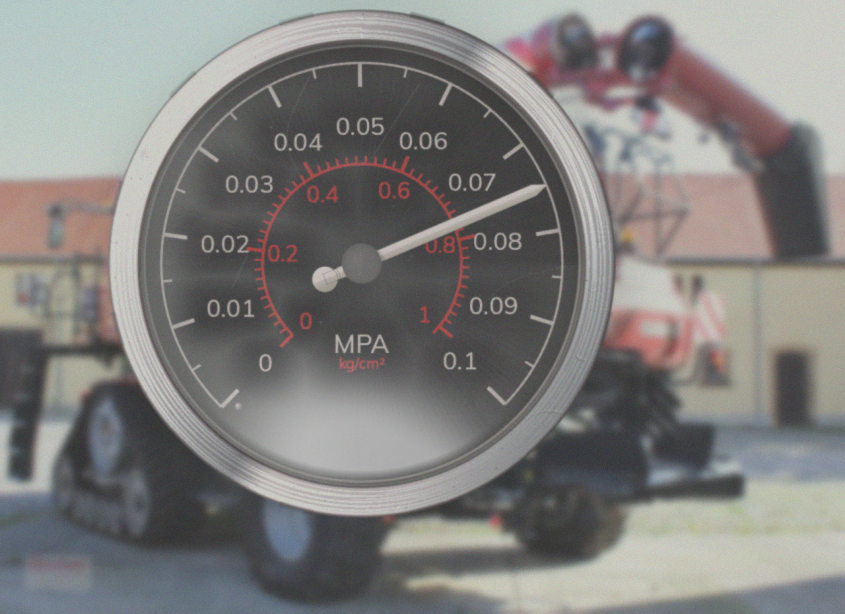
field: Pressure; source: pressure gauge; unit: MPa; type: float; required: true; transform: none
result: 0.075 MPa
